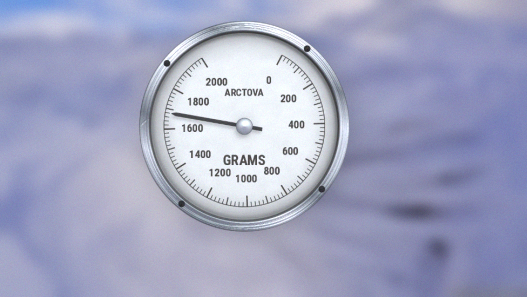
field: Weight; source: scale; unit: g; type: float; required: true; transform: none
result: 1680 g
